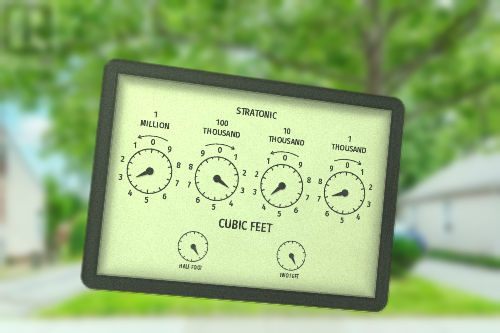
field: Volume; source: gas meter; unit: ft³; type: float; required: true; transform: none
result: 333700 ft³
